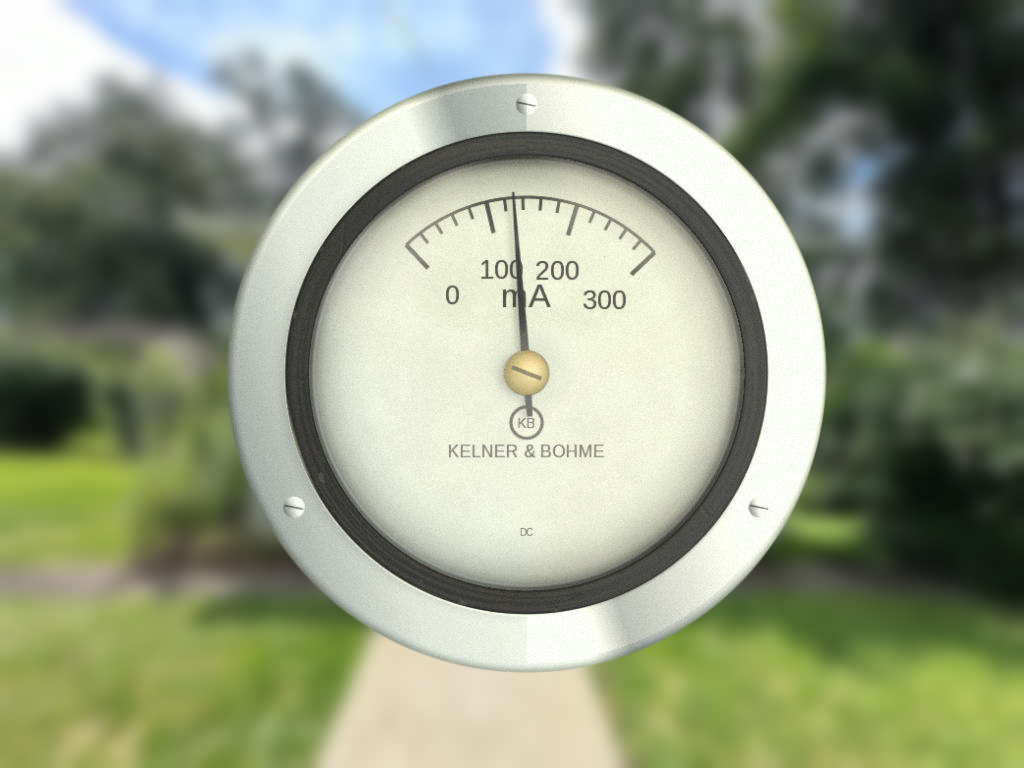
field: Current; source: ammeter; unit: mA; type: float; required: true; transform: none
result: 130 mA
